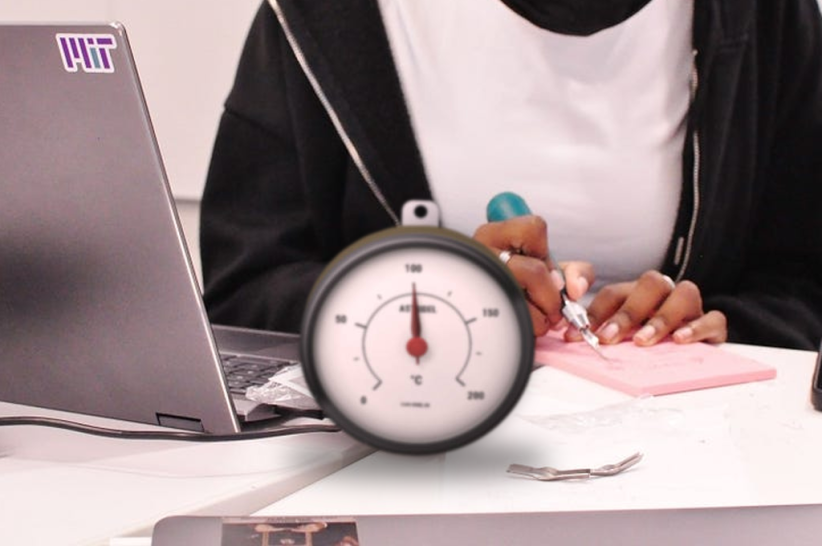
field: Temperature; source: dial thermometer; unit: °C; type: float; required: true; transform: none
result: 100 °C
